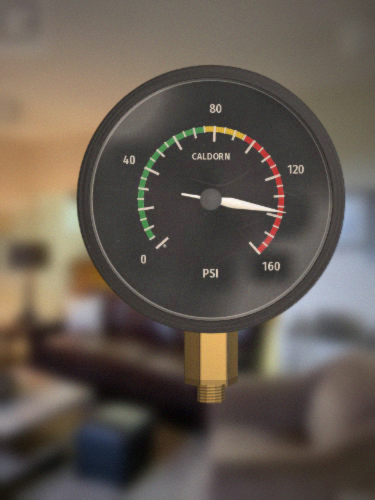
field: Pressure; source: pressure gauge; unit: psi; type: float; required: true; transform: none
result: 137.5 psi
